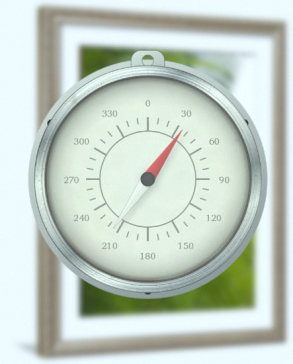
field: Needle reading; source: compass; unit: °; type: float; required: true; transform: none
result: 35 °
